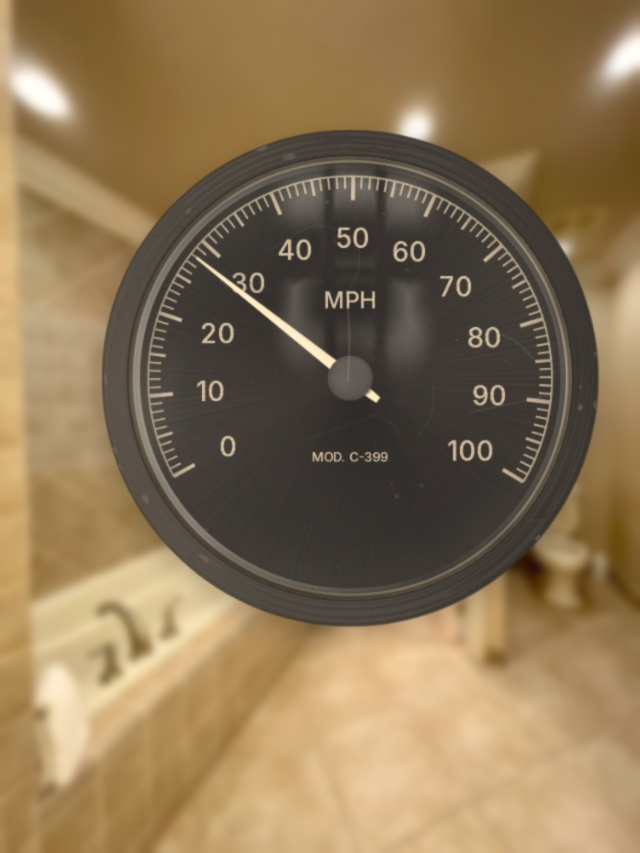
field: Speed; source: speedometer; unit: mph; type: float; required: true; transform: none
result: 28 mph
